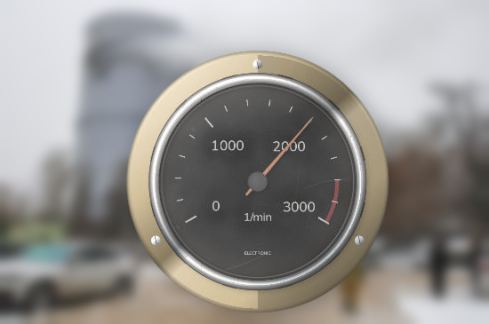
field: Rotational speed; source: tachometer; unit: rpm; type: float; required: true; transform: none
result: 2000 rpm
